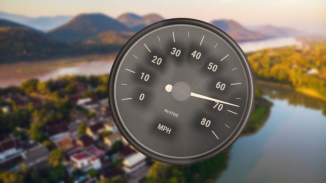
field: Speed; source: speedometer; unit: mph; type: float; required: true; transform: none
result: 67.5 mph
